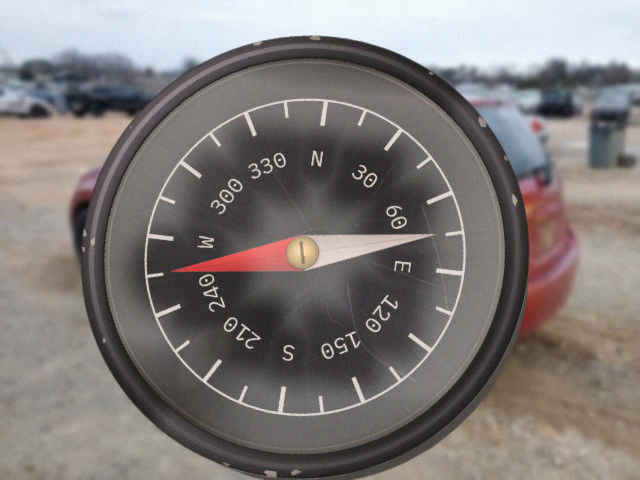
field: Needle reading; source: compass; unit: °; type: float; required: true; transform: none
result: 255 °
